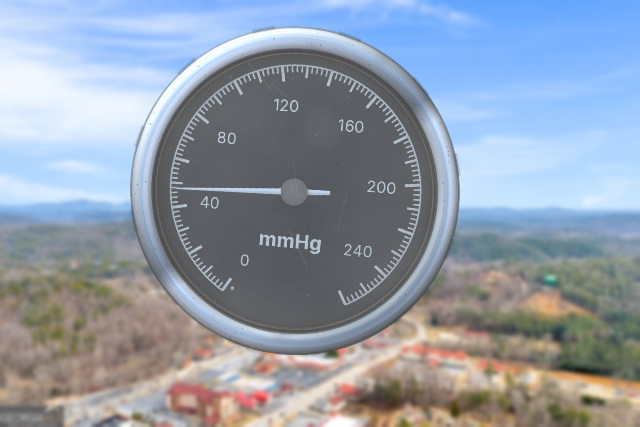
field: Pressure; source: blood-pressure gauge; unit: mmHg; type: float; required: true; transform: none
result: 48 mmHg
